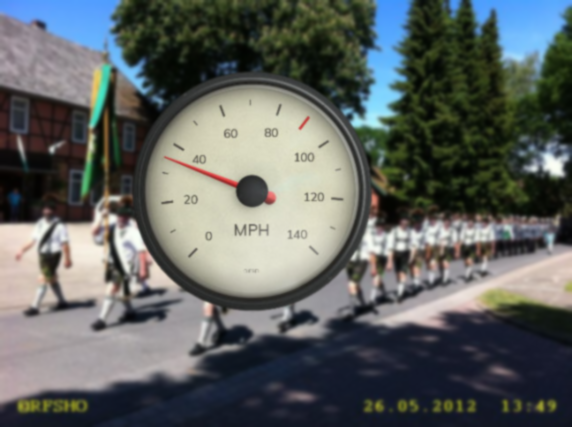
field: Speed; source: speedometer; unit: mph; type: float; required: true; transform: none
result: 35 mph
